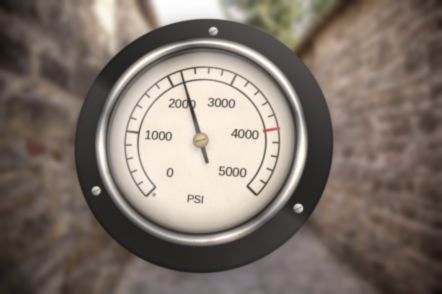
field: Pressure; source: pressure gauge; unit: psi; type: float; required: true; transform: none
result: 2200 psi
